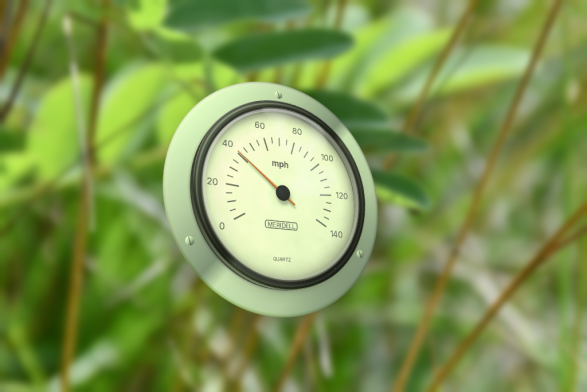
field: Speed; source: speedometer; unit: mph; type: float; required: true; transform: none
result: 40 mph
